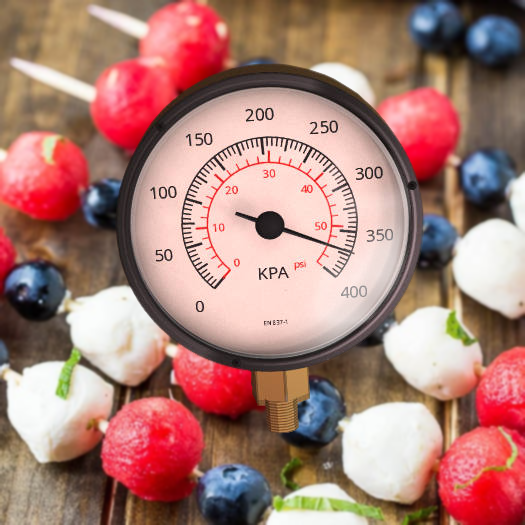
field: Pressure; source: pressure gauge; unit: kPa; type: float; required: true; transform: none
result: 370 kPa
